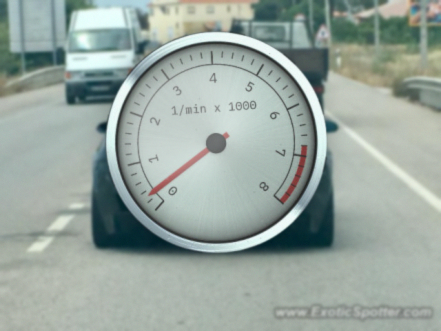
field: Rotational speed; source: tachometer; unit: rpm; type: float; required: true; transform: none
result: 300 rpm
